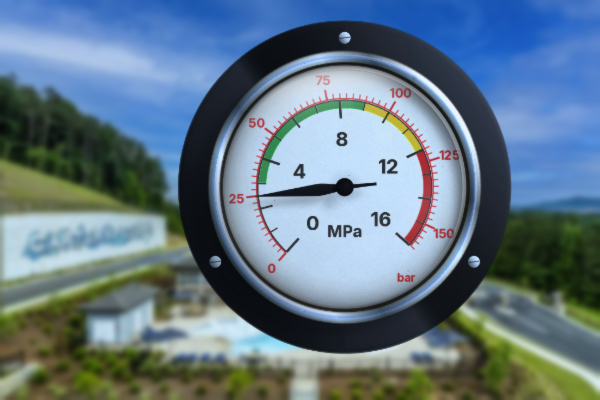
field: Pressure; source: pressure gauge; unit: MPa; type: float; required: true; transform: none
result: 2.5 MPa
